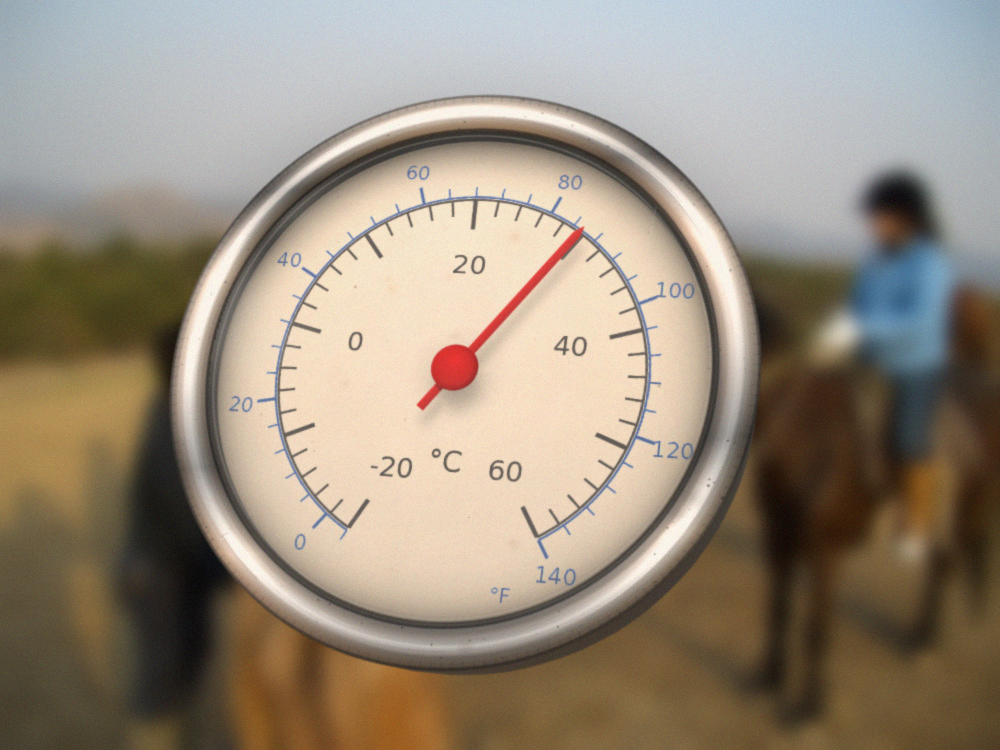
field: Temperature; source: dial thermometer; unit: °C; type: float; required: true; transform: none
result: 30 °C
